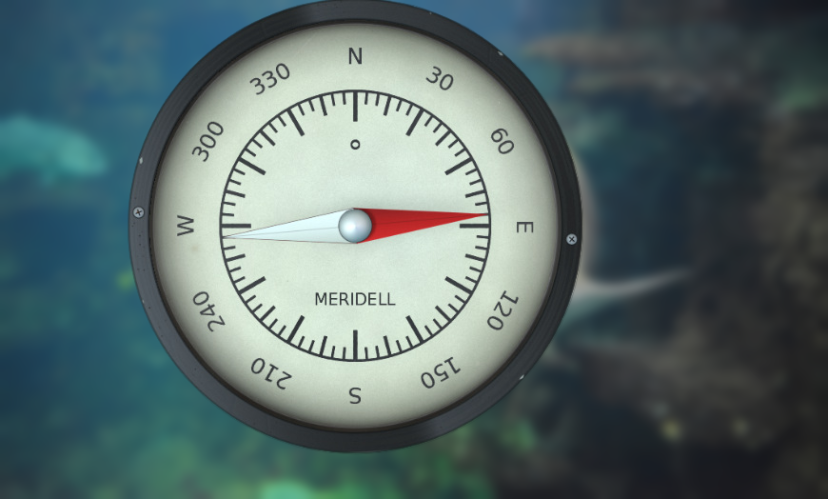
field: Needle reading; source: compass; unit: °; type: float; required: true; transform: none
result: 85 °
